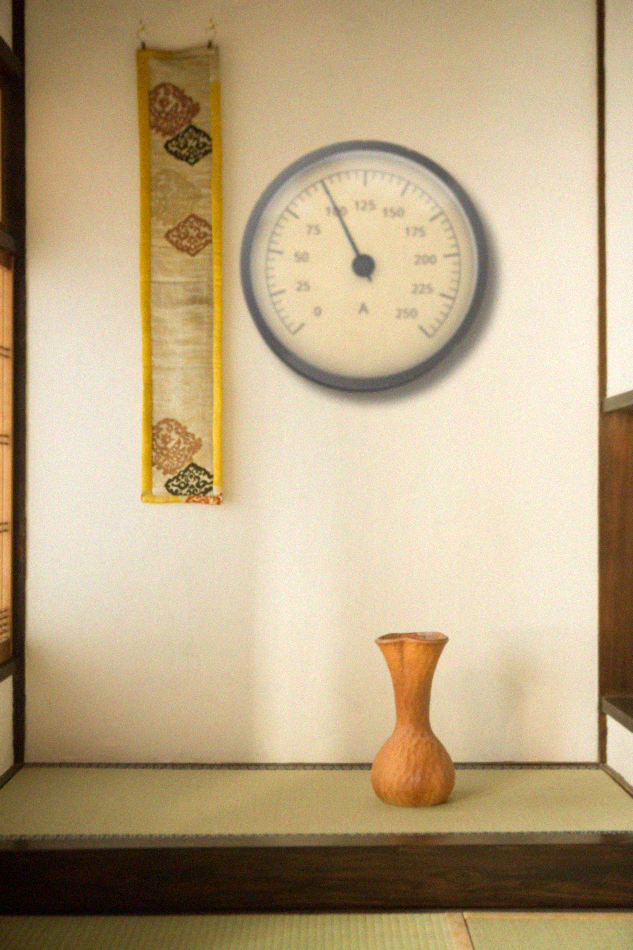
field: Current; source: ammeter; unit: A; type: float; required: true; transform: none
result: 100 A
